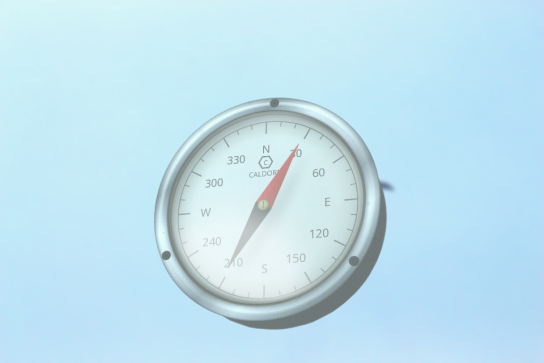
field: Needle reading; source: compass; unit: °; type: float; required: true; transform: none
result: 30 °
